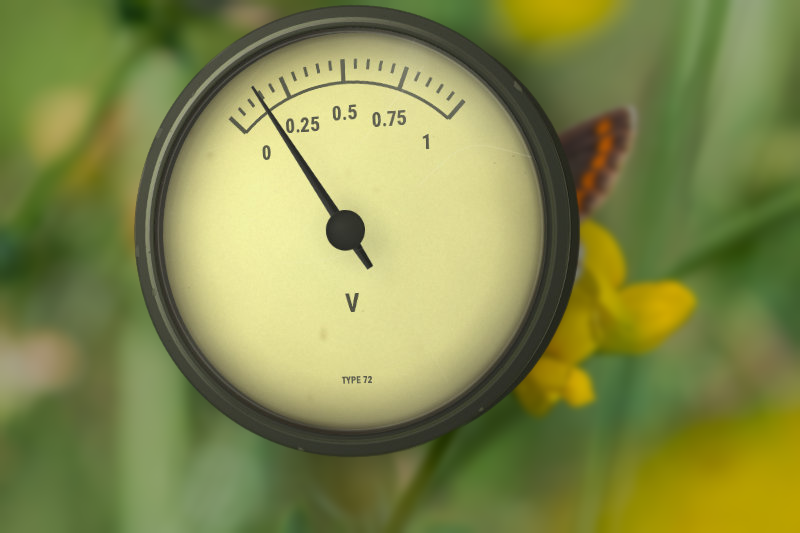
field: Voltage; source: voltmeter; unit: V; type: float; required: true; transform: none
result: 0.15 V
